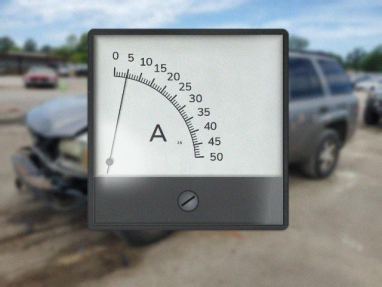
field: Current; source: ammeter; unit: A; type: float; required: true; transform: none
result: 5 A
